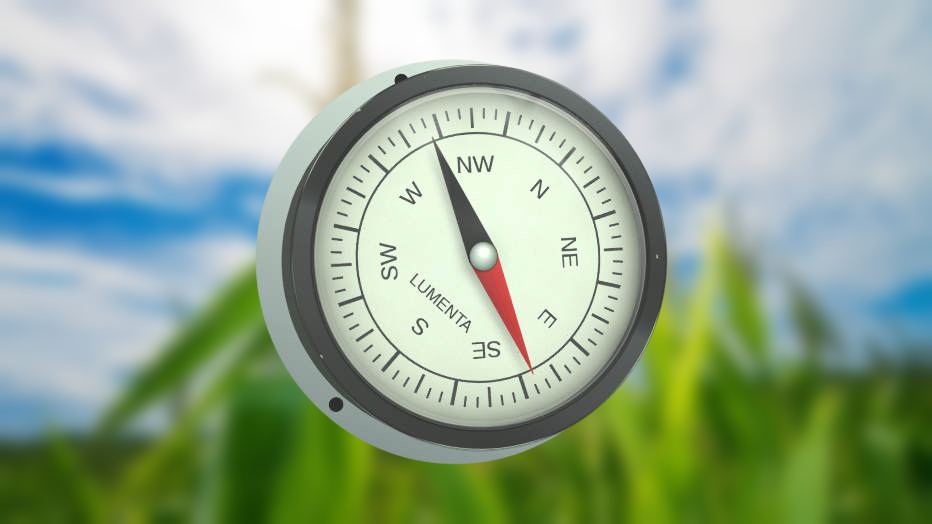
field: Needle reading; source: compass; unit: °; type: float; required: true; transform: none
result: 115 °
